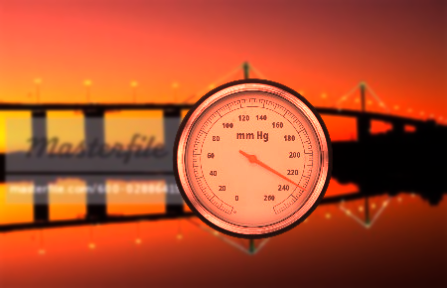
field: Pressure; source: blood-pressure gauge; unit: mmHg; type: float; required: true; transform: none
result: 230 mmHg
